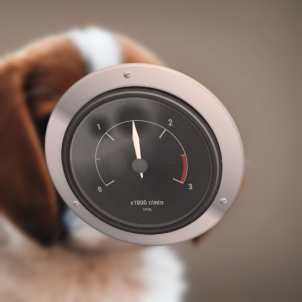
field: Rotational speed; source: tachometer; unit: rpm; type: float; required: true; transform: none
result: 1500 rpm
